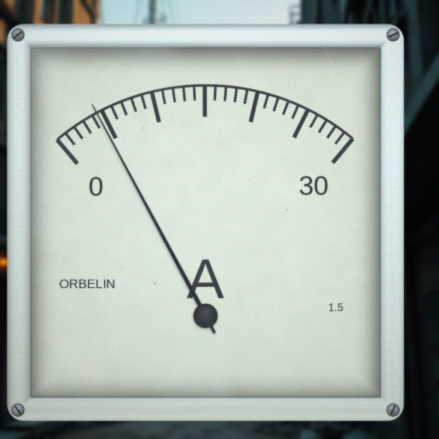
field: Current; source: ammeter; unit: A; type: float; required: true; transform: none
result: 4.5 A
